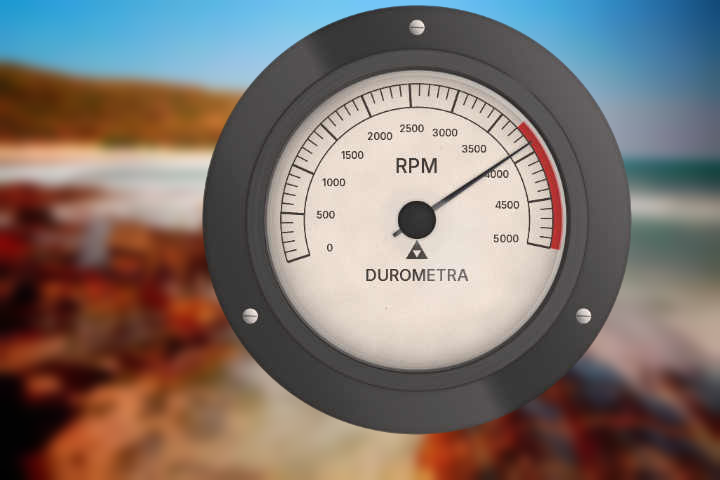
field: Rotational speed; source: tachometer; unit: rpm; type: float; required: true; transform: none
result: 3900 rpm
